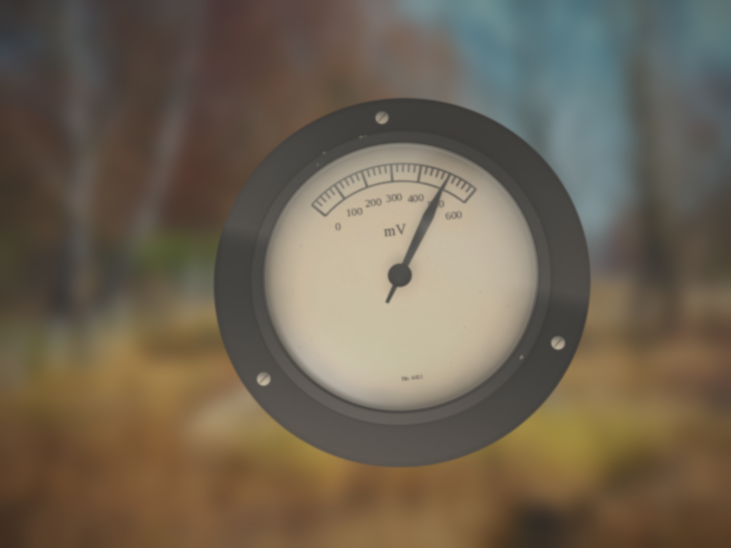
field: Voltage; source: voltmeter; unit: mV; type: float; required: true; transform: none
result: 500 mV
